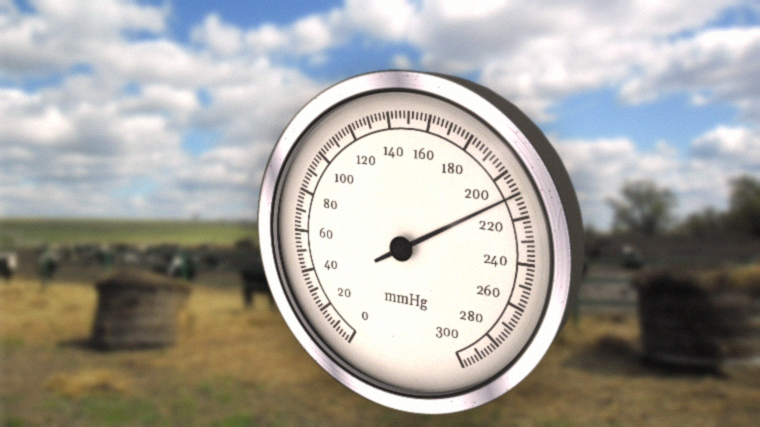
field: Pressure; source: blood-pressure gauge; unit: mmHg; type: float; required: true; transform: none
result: 210 mmHg
